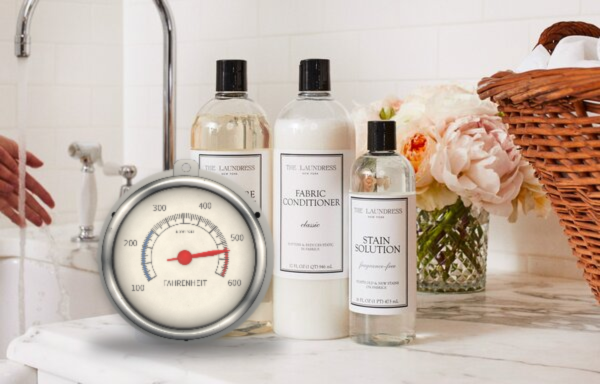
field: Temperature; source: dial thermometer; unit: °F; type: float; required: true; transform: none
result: 525 °F
